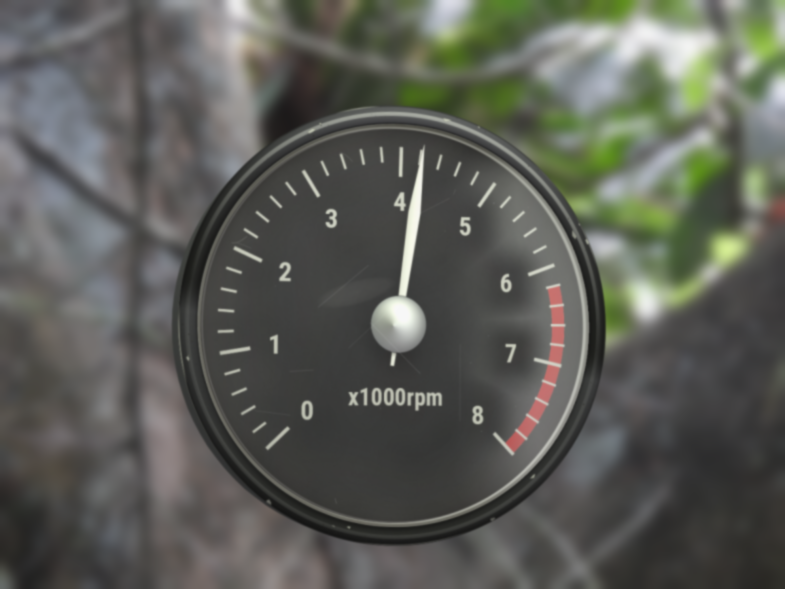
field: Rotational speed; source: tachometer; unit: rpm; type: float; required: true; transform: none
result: 4200 rpm
